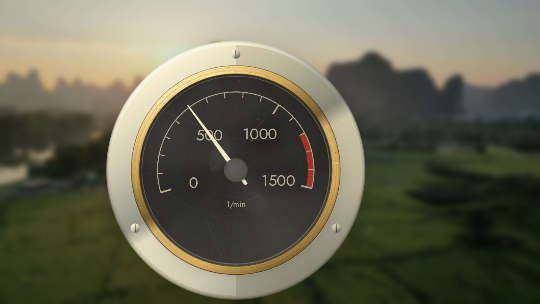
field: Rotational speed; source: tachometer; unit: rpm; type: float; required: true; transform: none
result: 500 rpm
